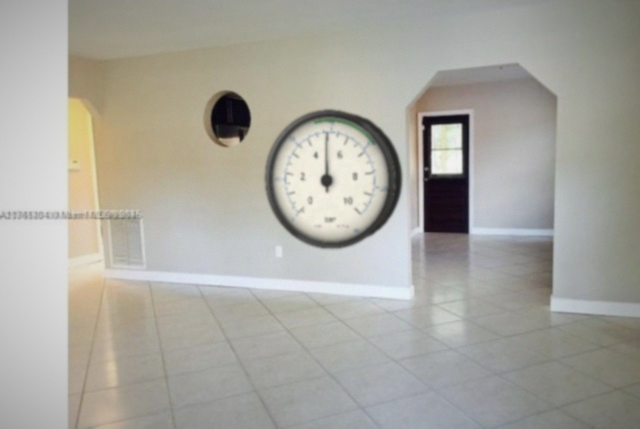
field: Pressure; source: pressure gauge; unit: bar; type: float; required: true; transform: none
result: 5 bar
